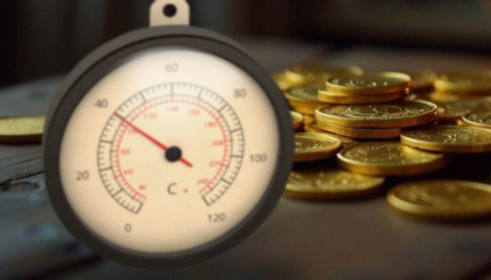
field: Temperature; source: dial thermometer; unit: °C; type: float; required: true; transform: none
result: 40 °C
